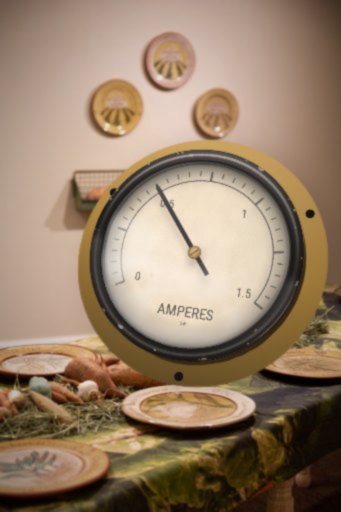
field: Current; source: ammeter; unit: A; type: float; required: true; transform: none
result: 0.5 A
